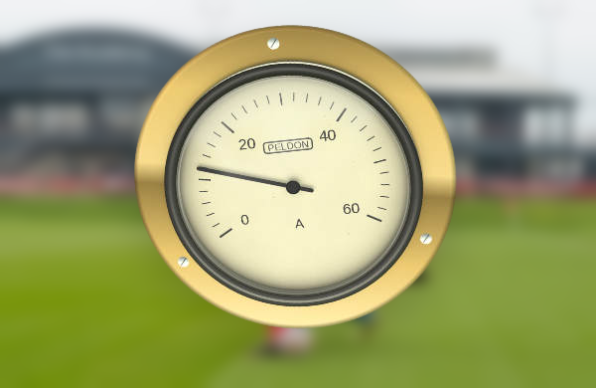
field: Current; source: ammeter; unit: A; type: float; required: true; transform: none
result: 12 A
